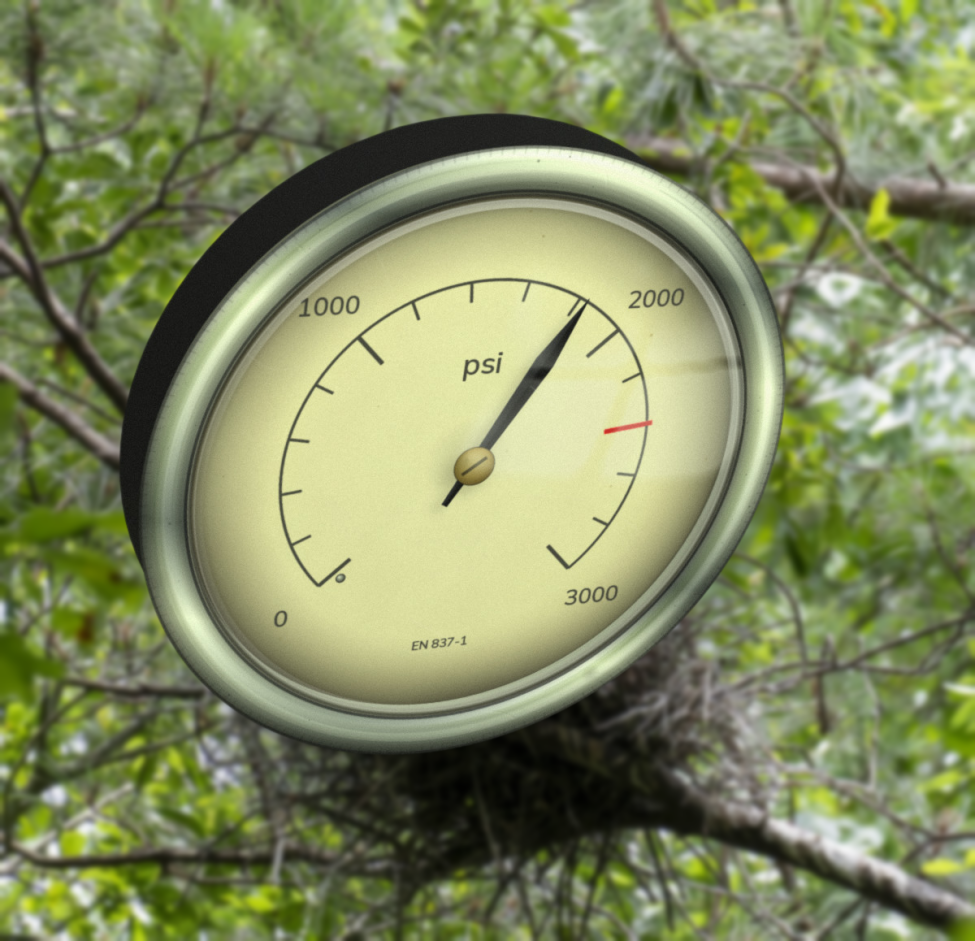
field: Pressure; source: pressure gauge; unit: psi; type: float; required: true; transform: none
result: 1800 psi
